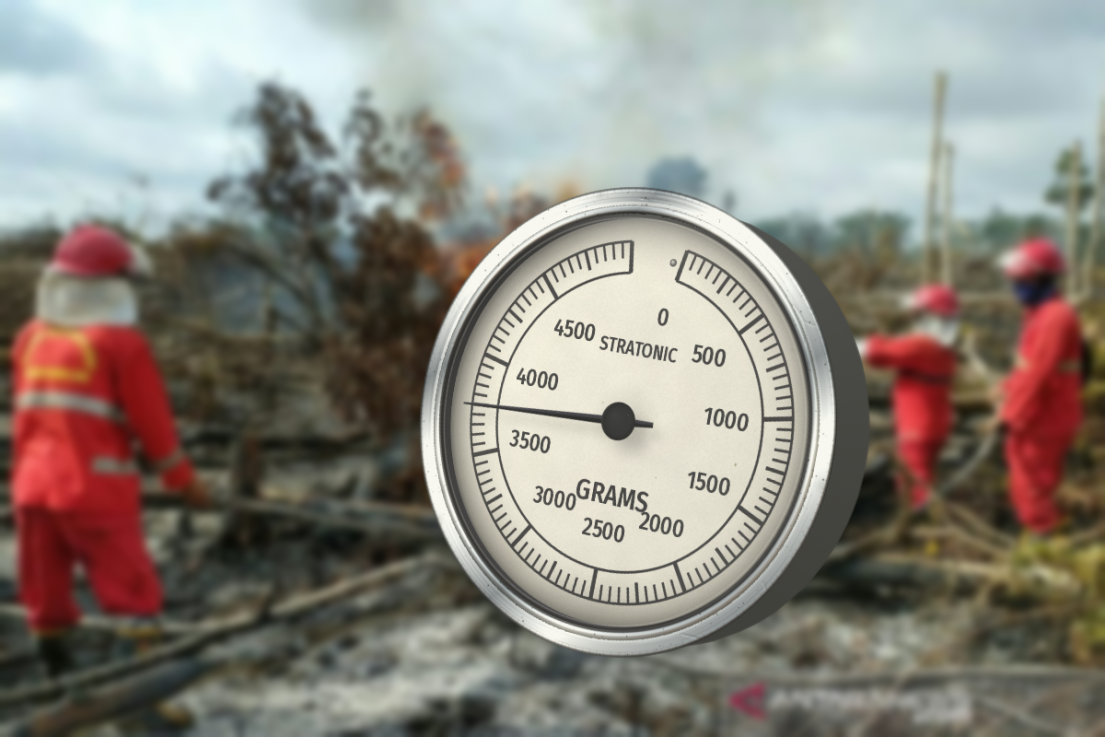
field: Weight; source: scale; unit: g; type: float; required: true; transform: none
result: 3750 g
